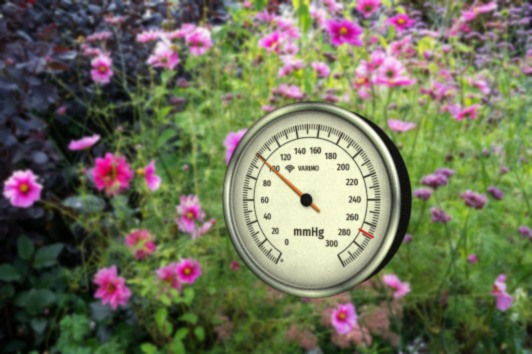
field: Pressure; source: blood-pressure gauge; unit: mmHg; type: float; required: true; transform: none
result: 100 mmHg
